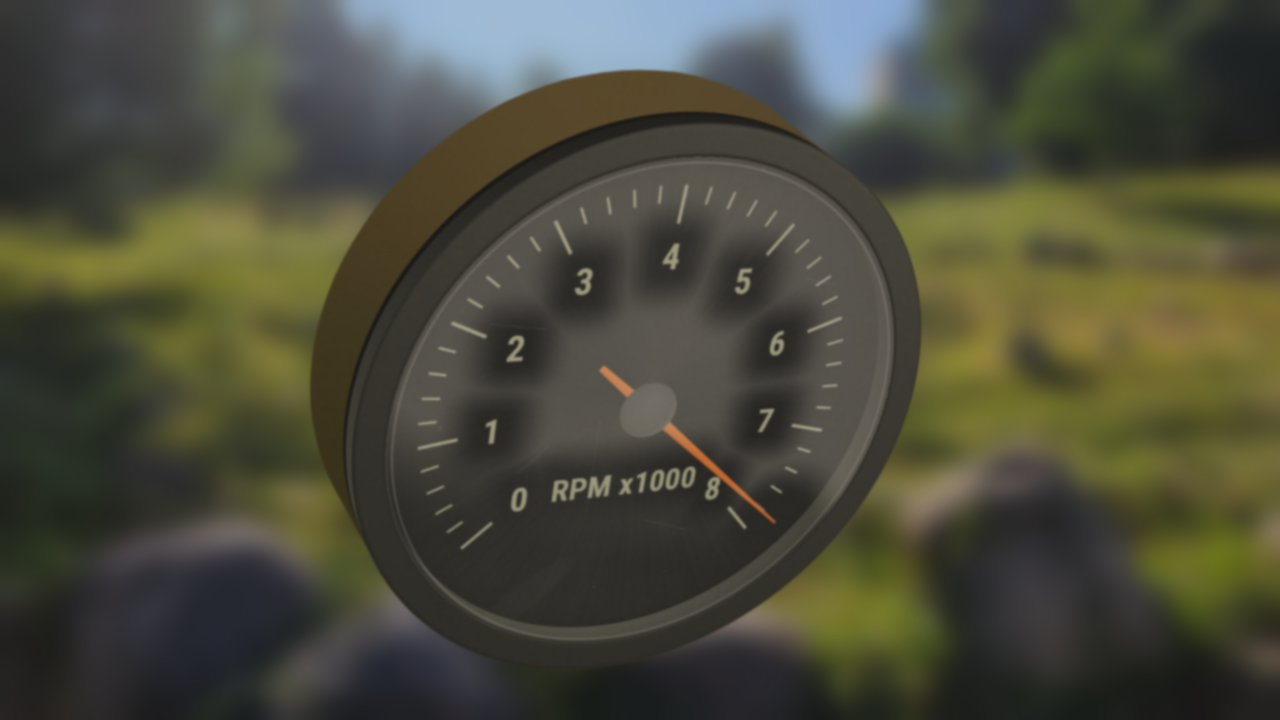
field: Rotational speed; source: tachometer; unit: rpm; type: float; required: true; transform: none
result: 7800 rpm
